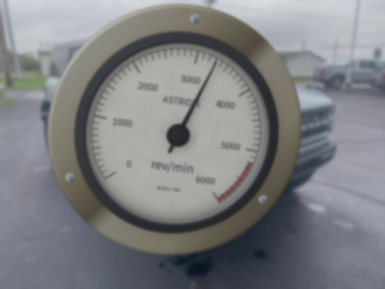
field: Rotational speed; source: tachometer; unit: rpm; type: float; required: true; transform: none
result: 3300 rpm
